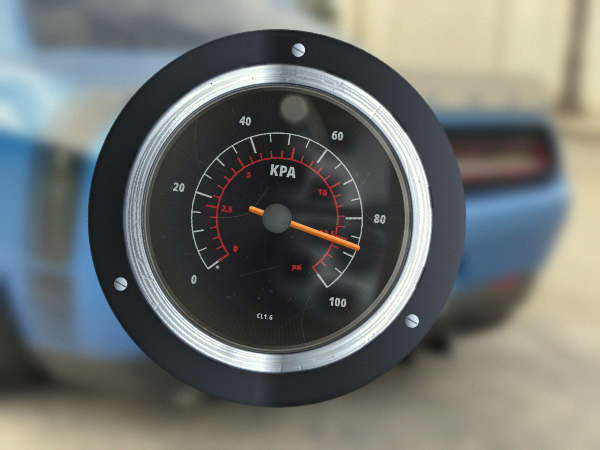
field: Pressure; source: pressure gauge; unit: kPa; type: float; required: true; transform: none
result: 87.5 kPa
